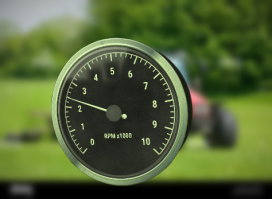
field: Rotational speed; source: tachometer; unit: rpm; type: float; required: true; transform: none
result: 2400 rpm
